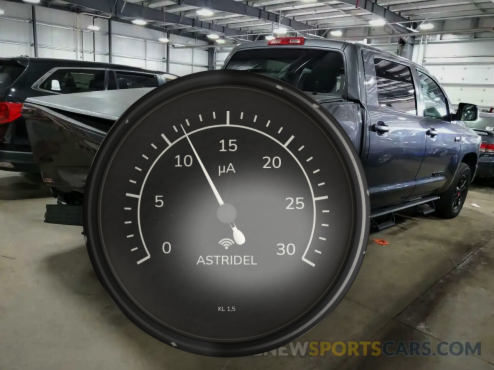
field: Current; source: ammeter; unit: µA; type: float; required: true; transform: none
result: 11.5 µA
